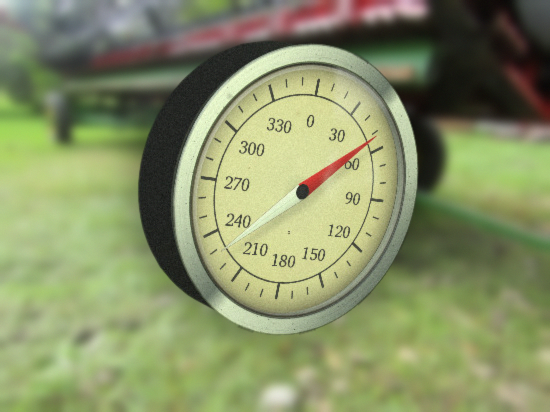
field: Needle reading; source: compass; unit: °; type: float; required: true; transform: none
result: 50 °
